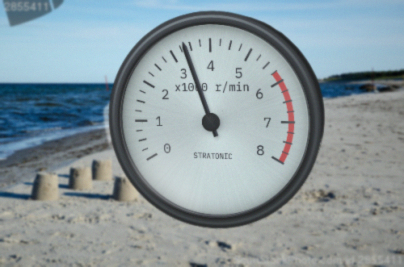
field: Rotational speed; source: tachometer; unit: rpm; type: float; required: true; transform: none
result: 3375 rpm
